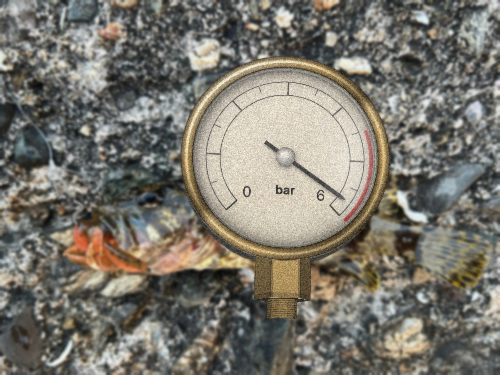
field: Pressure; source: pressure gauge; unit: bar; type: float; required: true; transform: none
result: 5.75 bar
